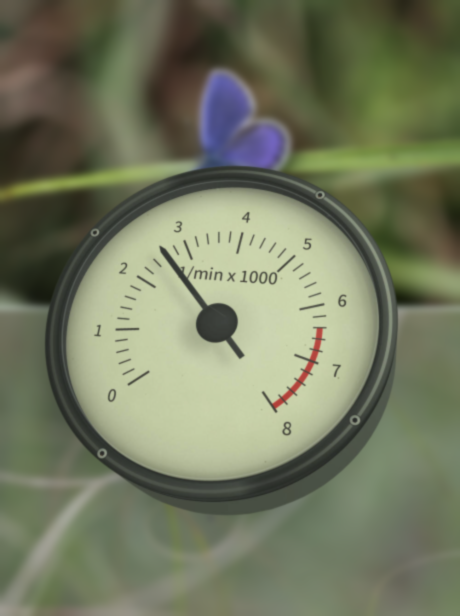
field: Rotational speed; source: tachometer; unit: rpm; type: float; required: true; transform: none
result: 2600 rpm
